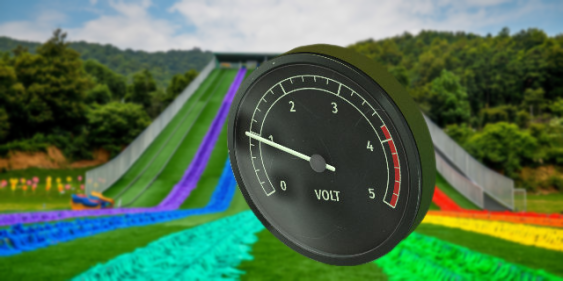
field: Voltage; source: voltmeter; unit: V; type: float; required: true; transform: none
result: 1 V
